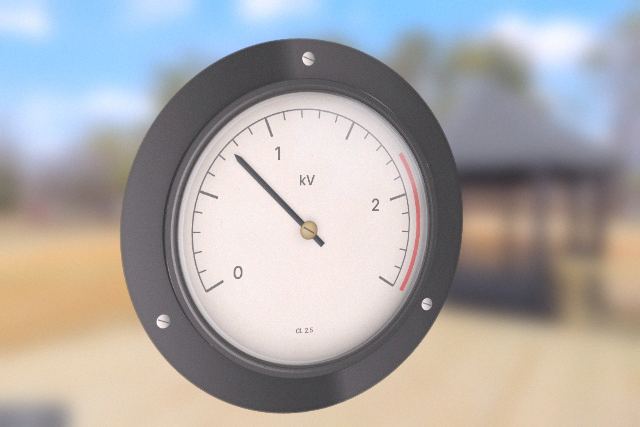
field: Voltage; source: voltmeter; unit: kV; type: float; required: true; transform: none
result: 0.75 kV
